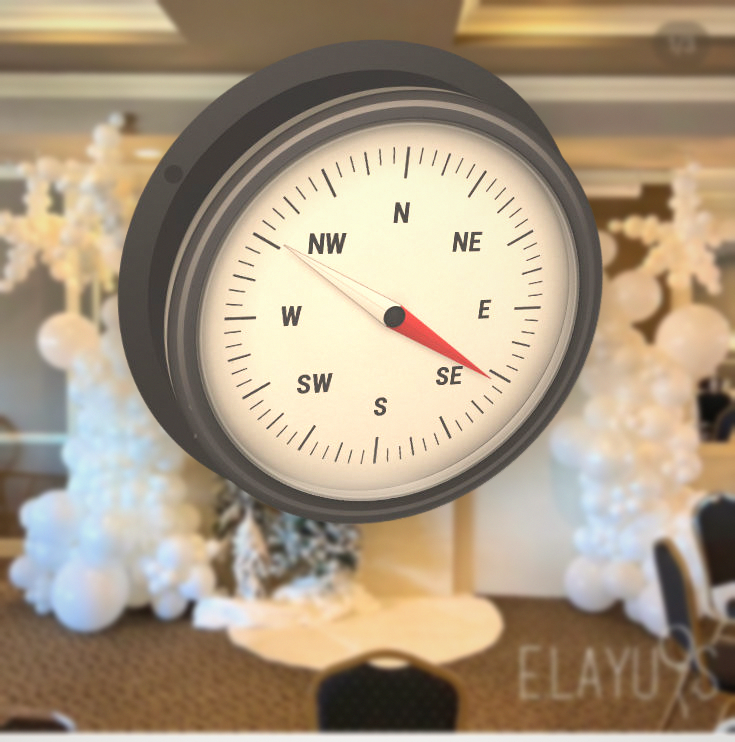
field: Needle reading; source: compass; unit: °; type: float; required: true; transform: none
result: 122.5 °
